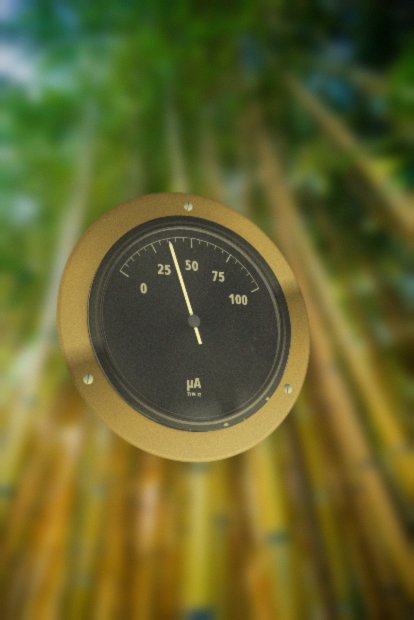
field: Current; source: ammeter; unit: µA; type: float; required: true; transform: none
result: 35 µA
